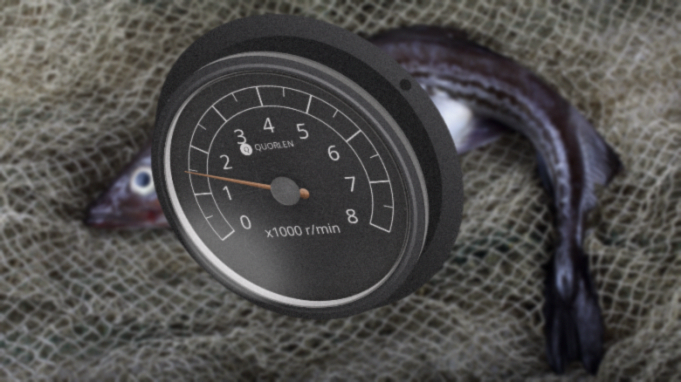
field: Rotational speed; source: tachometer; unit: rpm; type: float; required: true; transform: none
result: 1500 rpm
